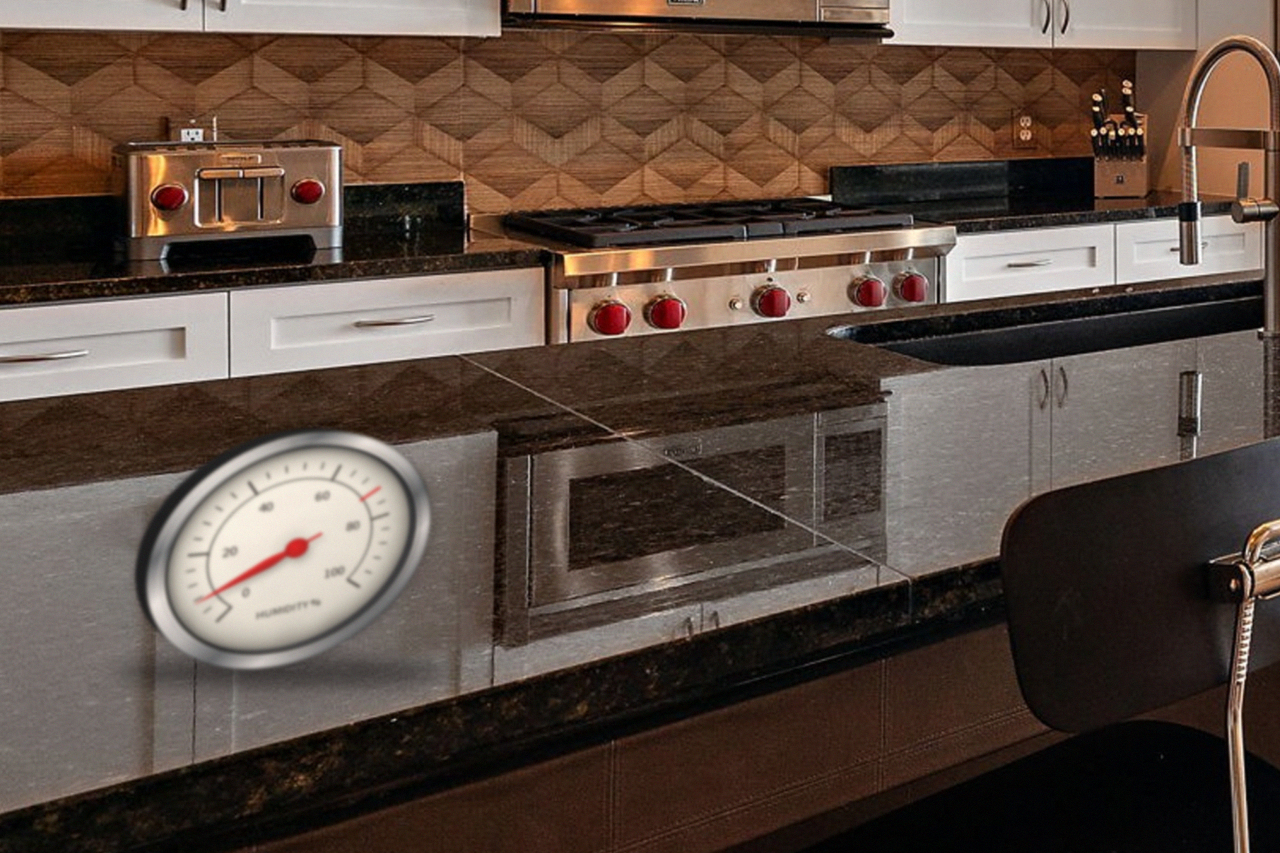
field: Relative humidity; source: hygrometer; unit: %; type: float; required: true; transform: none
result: 8 %
